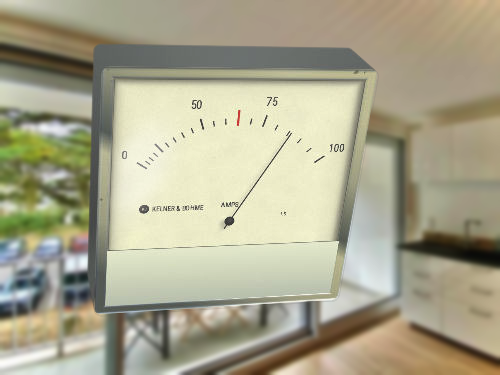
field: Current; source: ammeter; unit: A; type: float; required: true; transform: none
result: 85 A
